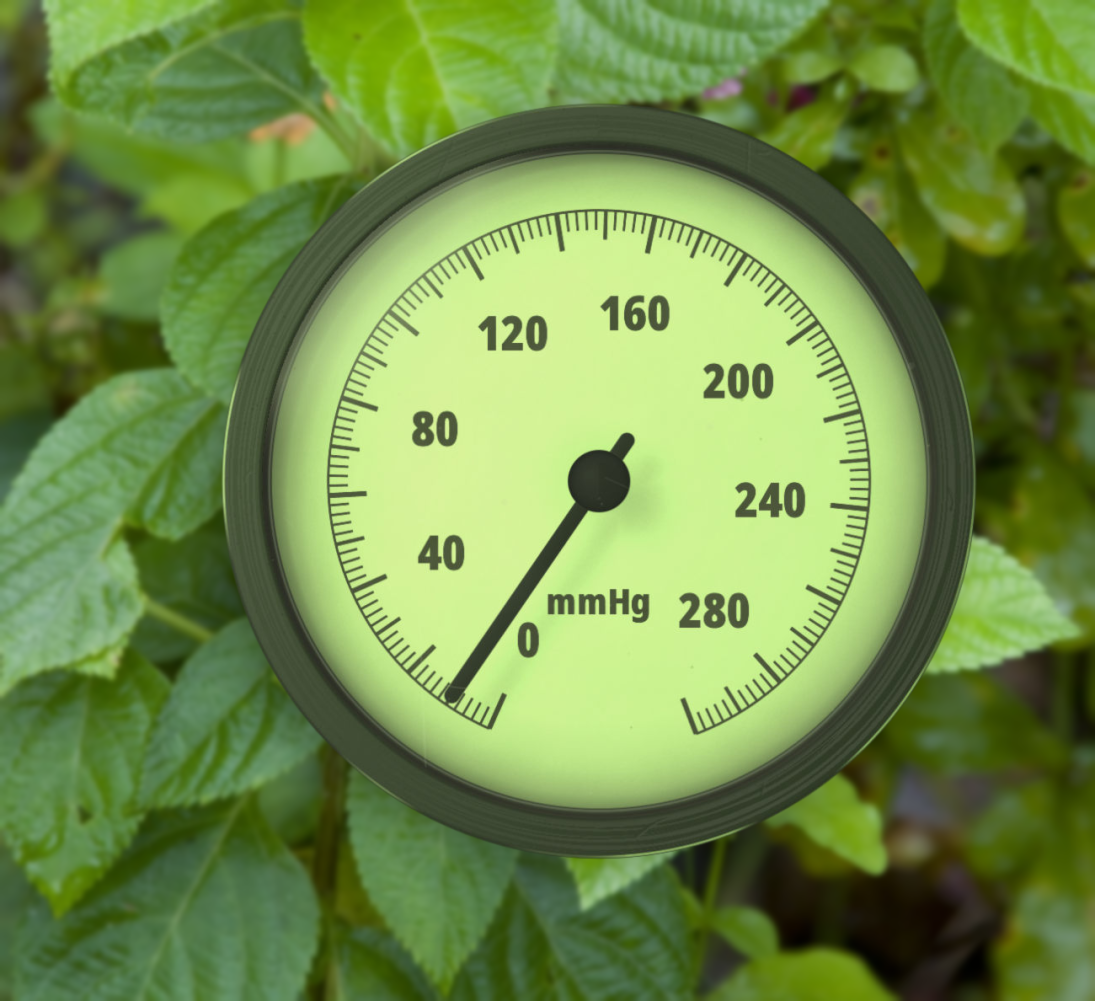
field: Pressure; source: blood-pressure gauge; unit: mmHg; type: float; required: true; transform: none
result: 10 mmHg
